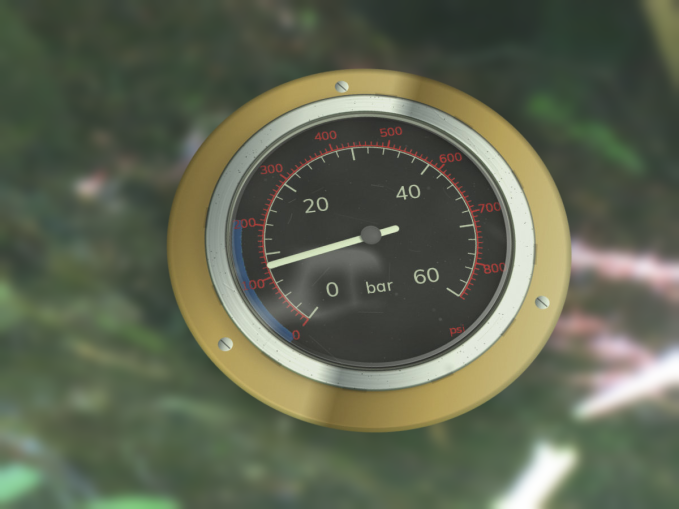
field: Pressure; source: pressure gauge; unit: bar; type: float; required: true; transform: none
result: 8 bar
